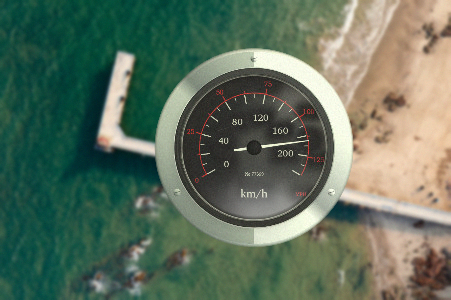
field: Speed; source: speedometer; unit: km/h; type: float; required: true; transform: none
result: 185 km/h
